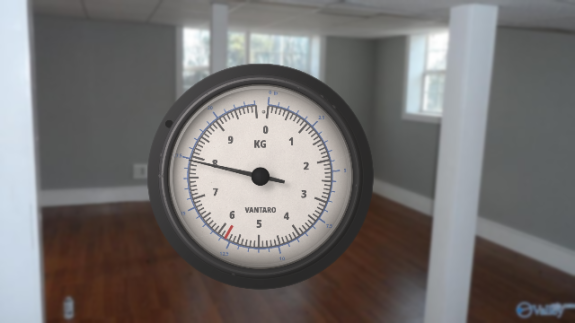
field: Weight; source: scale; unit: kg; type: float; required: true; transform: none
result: 7.9 kg
